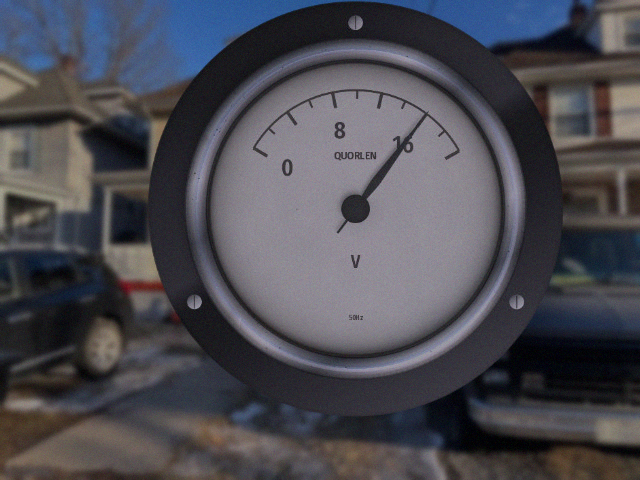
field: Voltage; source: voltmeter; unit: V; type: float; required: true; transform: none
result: 16 V
